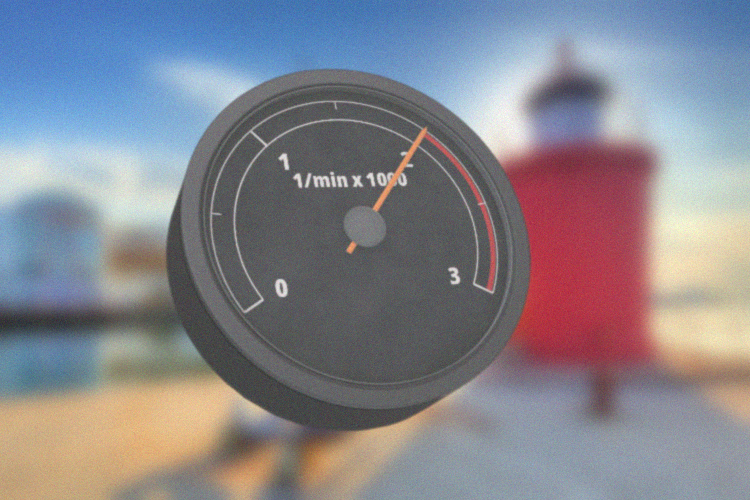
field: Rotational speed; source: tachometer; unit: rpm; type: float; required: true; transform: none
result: 2000 rpm
